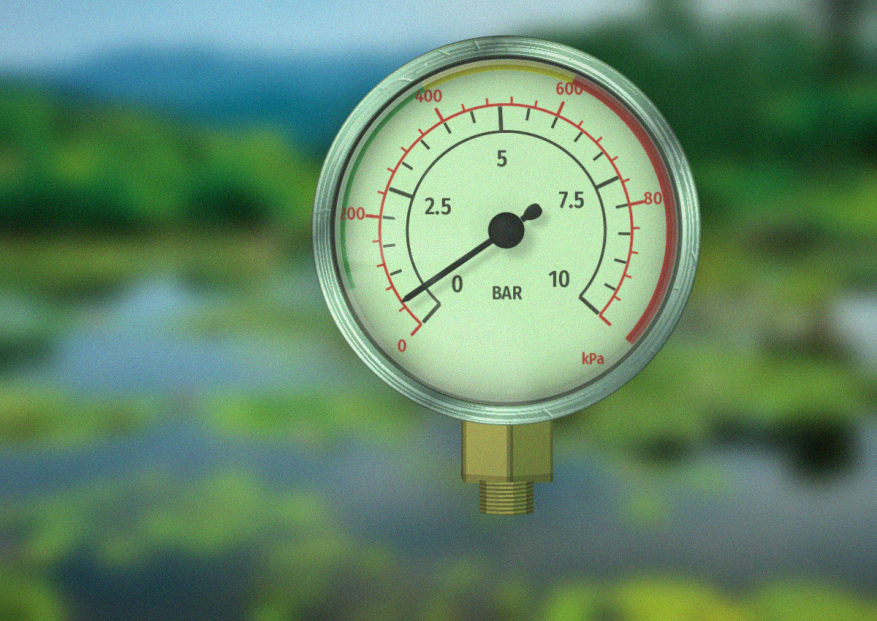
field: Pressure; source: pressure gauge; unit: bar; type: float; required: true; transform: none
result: 0.5 bar
